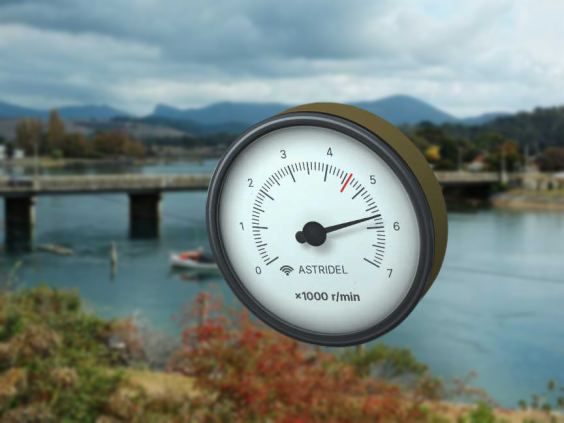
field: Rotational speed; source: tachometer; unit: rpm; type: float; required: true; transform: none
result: 5700 rpm
